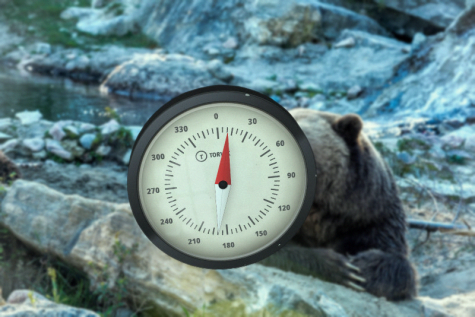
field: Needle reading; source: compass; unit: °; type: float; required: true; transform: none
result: 10 °
